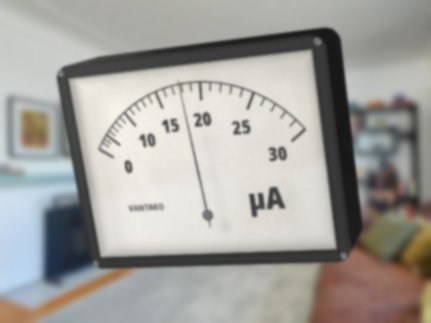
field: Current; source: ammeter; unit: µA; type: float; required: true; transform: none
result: 18 µA
